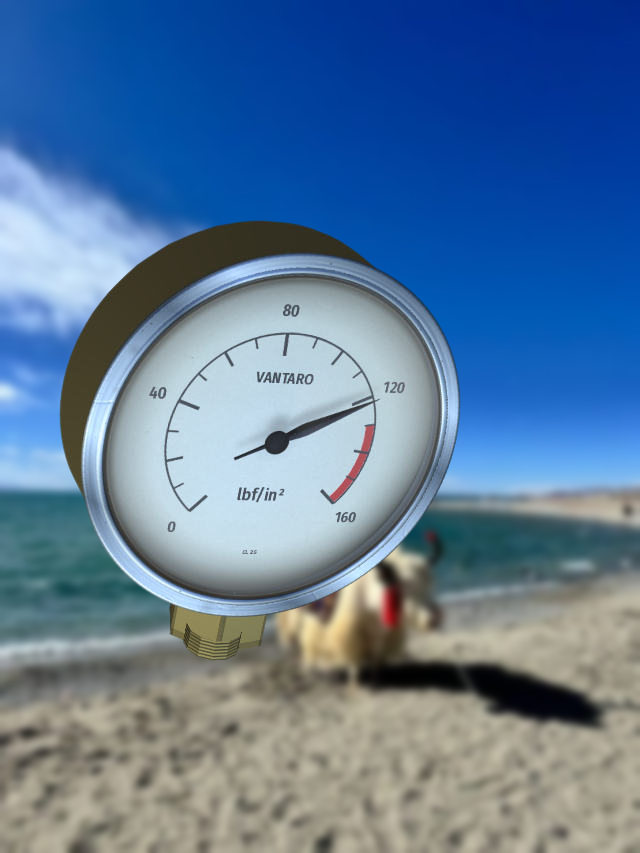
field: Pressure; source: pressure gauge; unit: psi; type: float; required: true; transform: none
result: 120 psi
